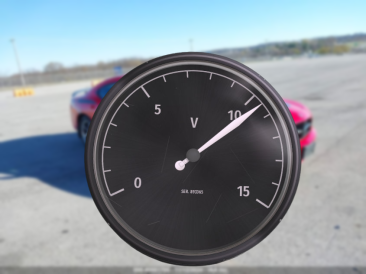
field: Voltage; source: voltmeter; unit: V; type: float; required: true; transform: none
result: 10.5 V
